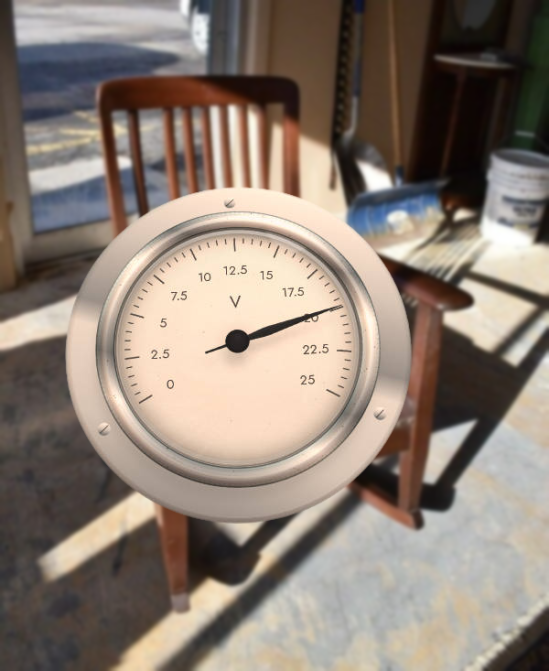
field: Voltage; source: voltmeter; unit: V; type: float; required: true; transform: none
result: 20 V
